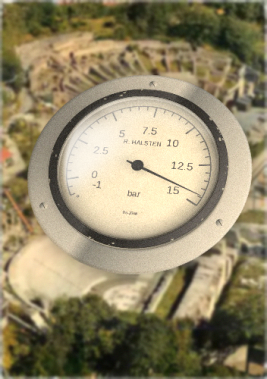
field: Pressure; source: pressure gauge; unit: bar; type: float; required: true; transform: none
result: 14.5 bar
